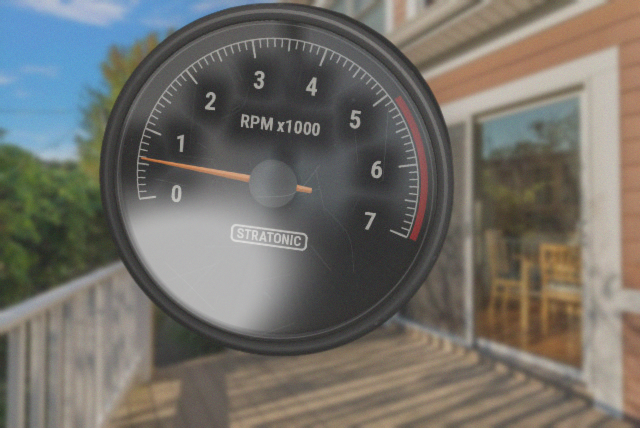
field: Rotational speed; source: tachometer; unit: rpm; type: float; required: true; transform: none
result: 600 rpm
